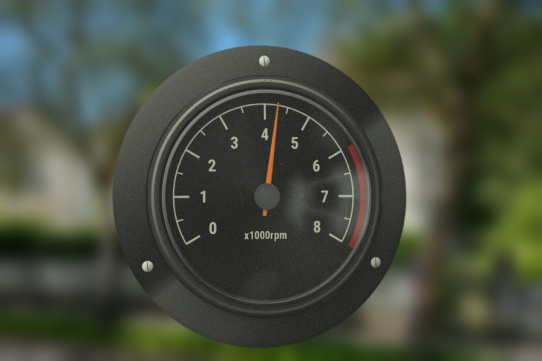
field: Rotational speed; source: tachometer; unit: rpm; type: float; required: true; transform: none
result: 4250 rpm
